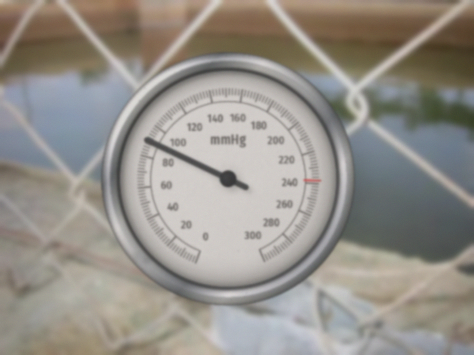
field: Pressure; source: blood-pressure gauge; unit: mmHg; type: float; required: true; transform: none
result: 90 mmHg
